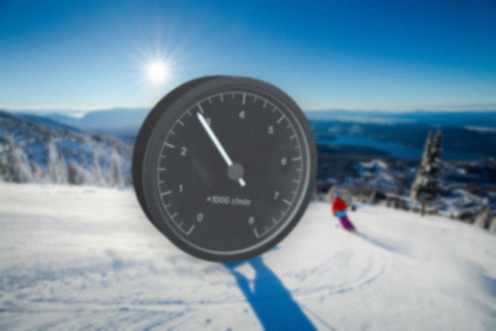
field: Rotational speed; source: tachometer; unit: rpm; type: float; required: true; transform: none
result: 2875 rpm
